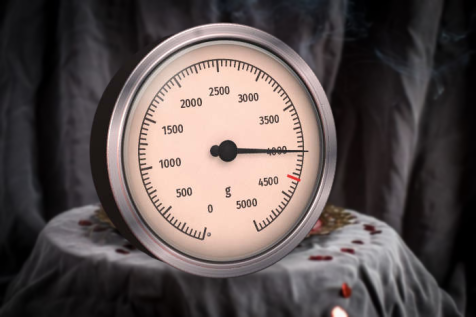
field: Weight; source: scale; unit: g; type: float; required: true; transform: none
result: 4000 g
